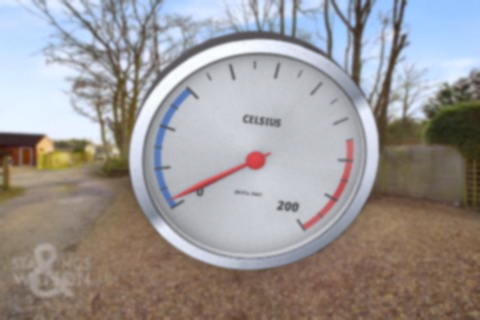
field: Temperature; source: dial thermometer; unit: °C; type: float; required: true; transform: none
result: 5 °C
